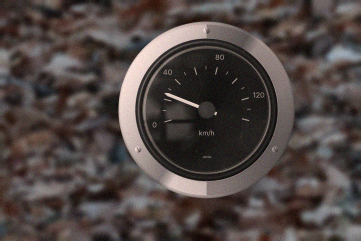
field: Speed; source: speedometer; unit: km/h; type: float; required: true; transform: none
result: 25 km/h
